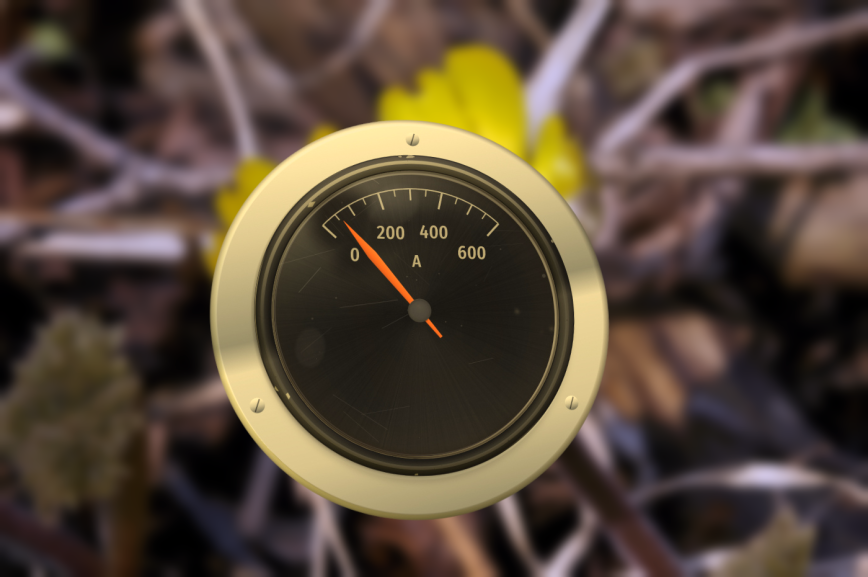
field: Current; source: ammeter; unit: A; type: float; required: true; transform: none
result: 50 A
